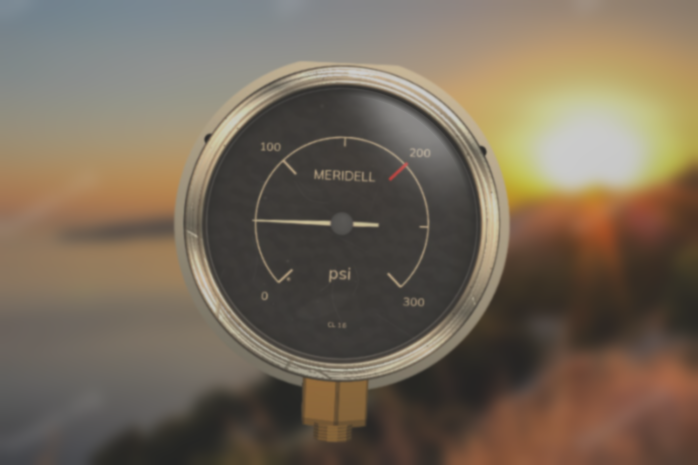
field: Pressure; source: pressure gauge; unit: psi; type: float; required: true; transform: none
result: 50 psi
